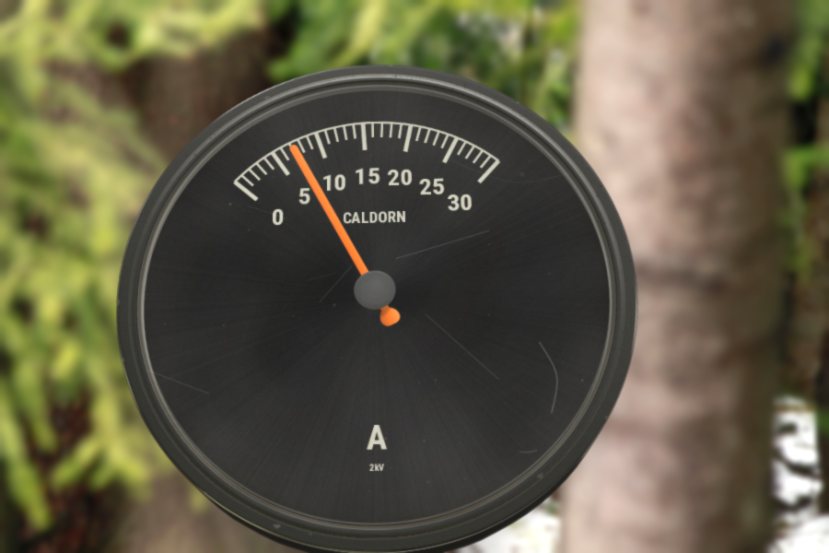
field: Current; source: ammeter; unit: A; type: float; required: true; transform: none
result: 7 A
